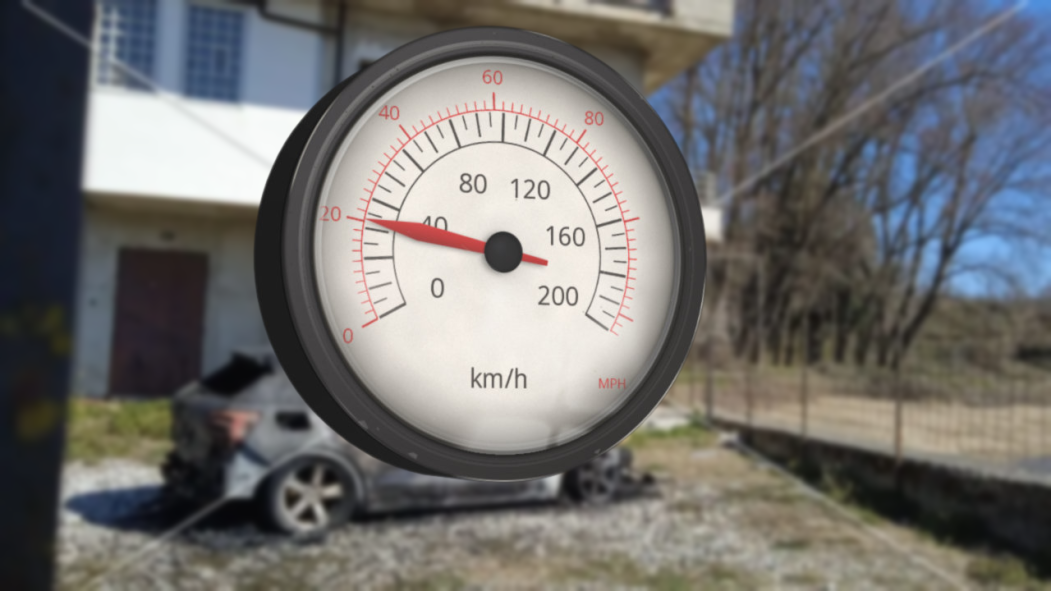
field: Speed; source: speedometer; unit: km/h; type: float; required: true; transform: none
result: 32.5 km/h
